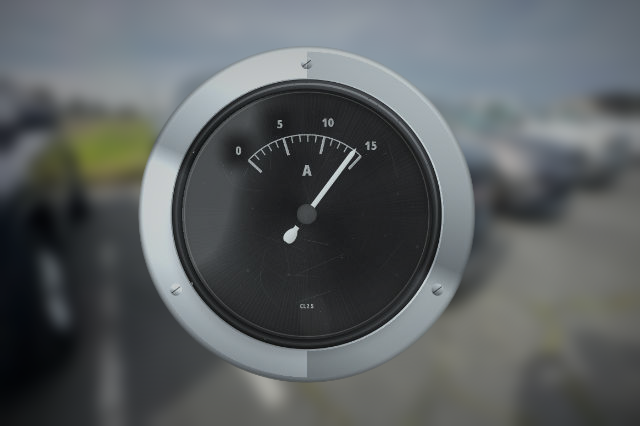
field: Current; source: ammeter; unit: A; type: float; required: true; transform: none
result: 14 A
